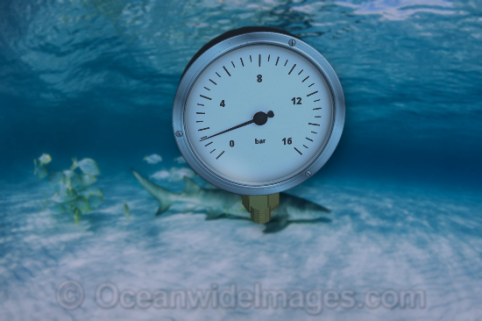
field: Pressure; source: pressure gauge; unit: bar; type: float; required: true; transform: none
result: 1.5 bar
